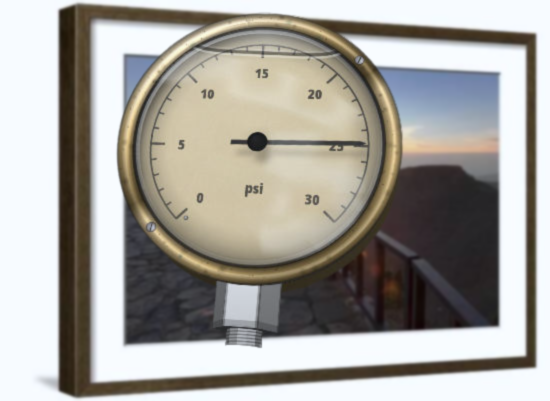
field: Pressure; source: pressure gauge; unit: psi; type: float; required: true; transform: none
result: 25 psi
